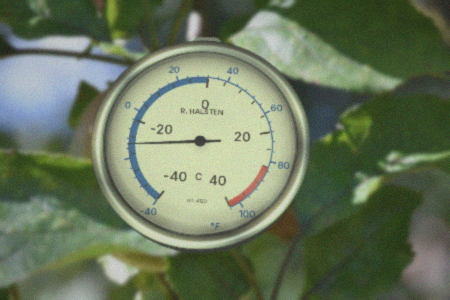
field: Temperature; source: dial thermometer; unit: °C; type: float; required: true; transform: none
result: -26 °C
